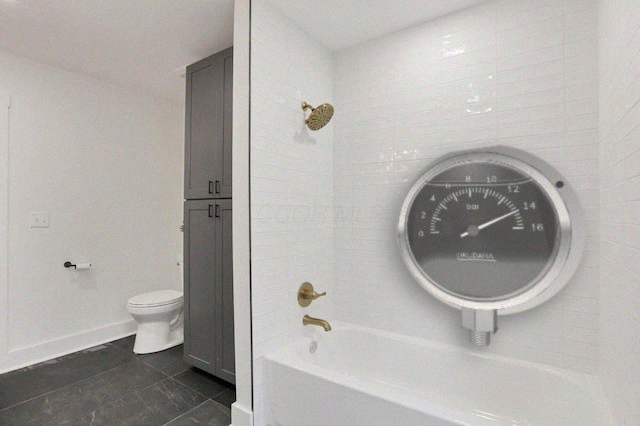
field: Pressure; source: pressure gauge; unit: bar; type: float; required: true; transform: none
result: 14 bar
